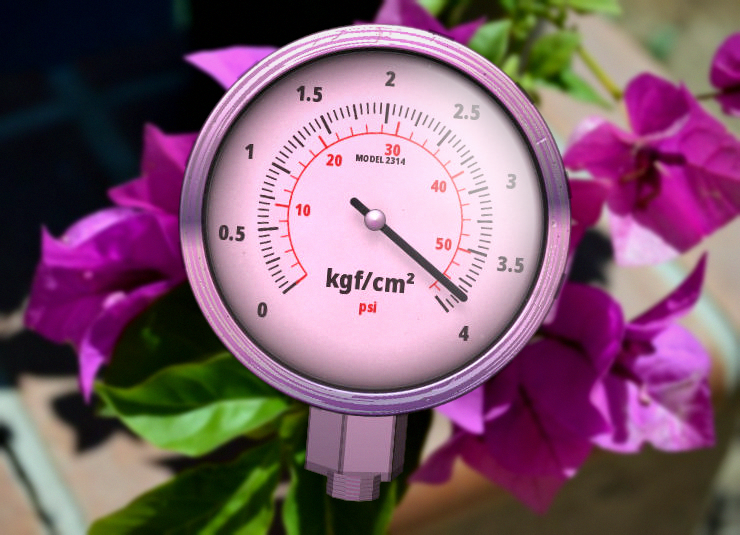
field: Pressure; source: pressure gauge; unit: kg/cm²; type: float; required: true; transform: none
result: 3.85 kg/cm²
